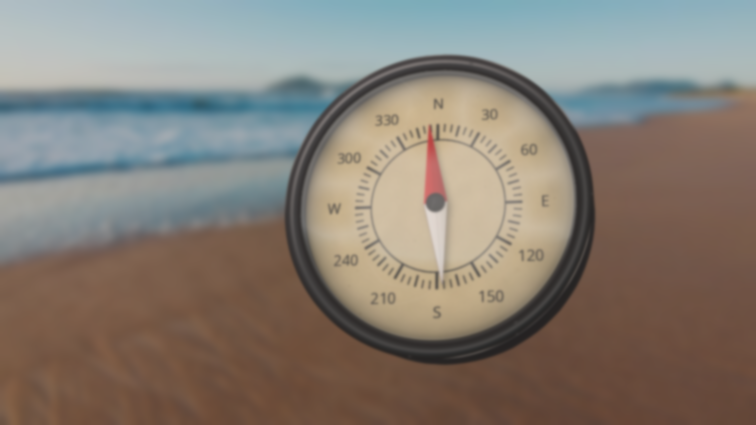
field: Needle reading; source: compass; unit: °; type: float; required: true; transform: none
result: 355 °
